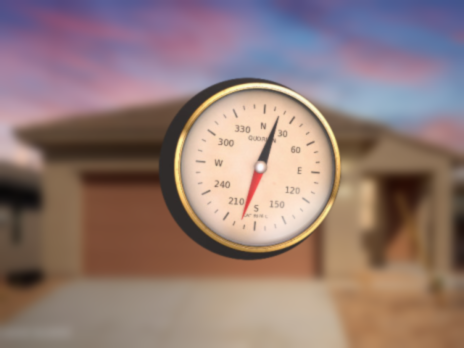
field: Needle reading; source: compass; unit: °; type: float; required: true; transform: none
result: 195 °
